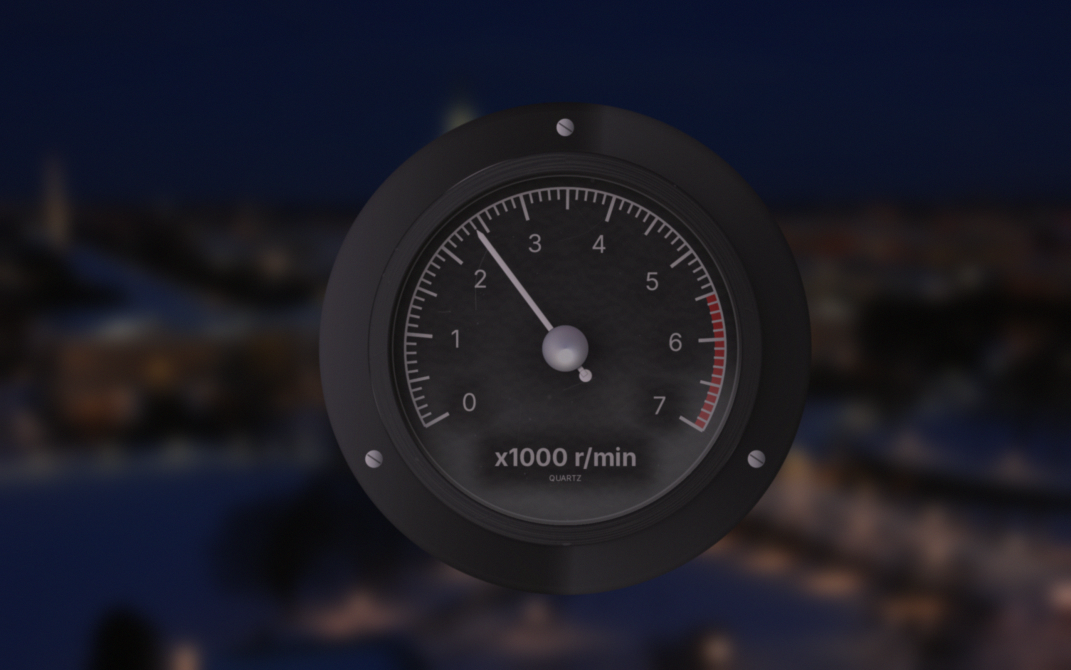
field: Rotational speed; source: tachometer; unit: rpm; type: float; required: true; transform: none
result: 2400 rpm
